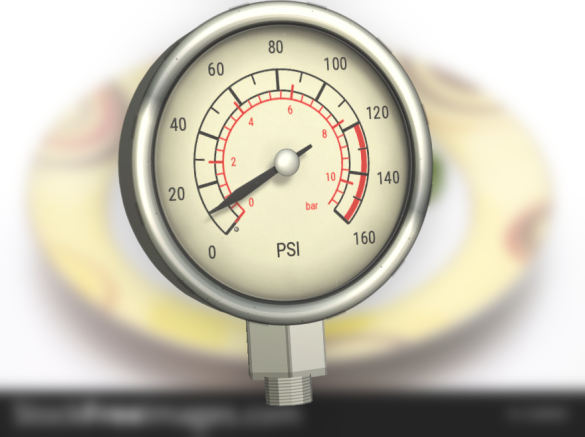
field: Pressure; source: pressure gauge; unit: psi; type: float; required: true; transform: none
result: 10 psi
